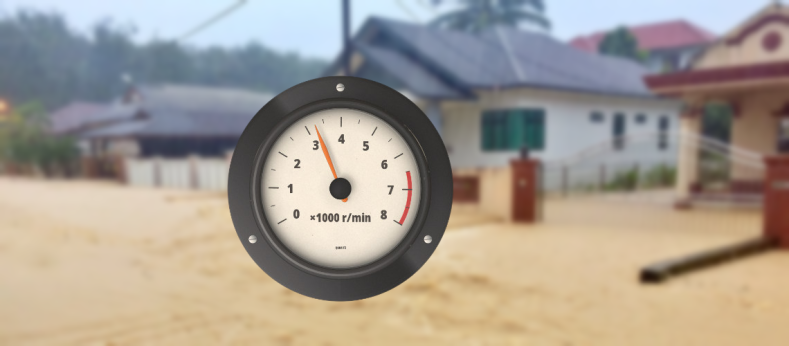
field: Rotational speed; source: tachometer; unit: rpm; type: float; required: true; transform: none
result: 3250 rpm
